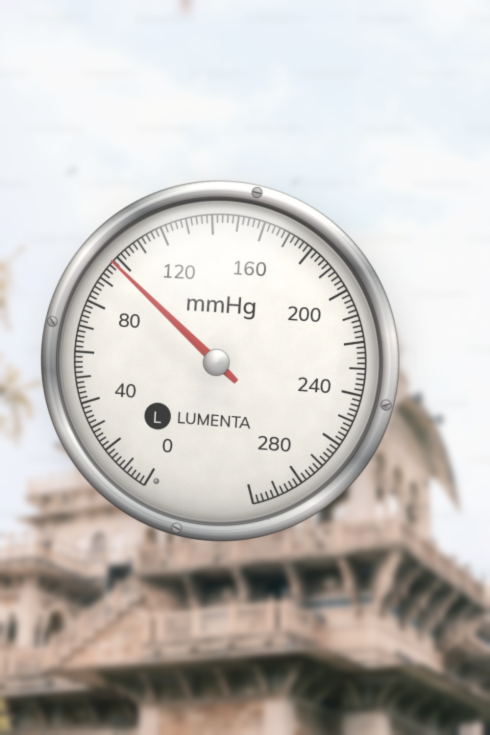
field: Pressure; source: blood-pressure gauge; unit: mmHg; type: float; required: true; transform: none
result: 98 mmHg
